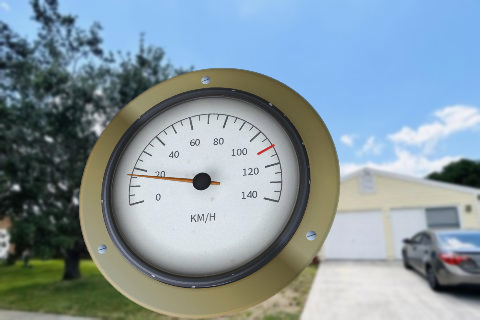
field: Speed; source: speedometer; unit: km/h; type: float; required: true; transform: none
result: 15 km/h
